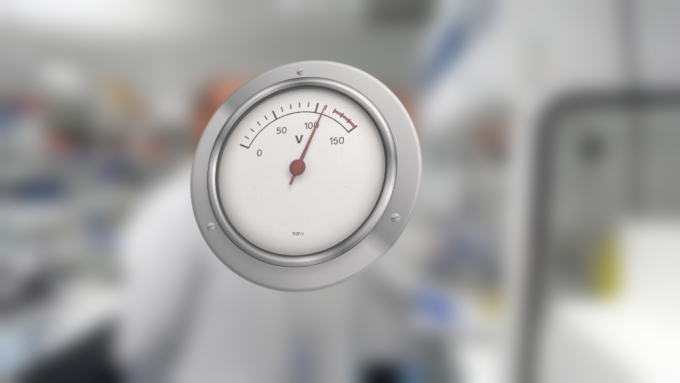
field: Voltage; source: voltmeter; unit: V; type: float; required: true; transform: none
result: 110 V
